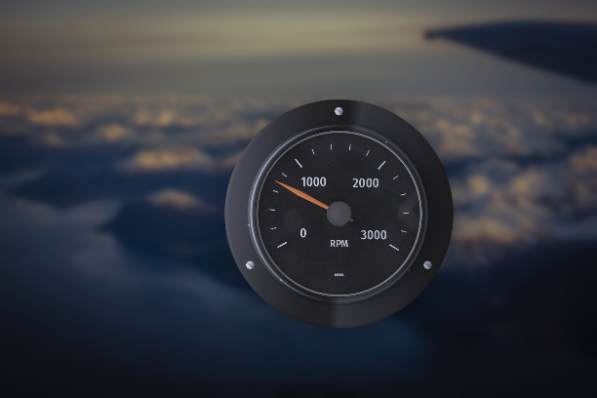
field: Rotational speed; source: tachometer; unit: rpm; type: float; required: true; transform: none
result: 700 rpm
